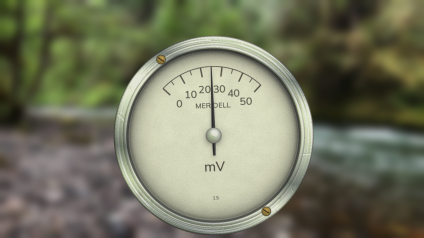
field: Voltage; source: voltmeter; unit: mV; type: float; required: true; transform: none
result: 25 mV
